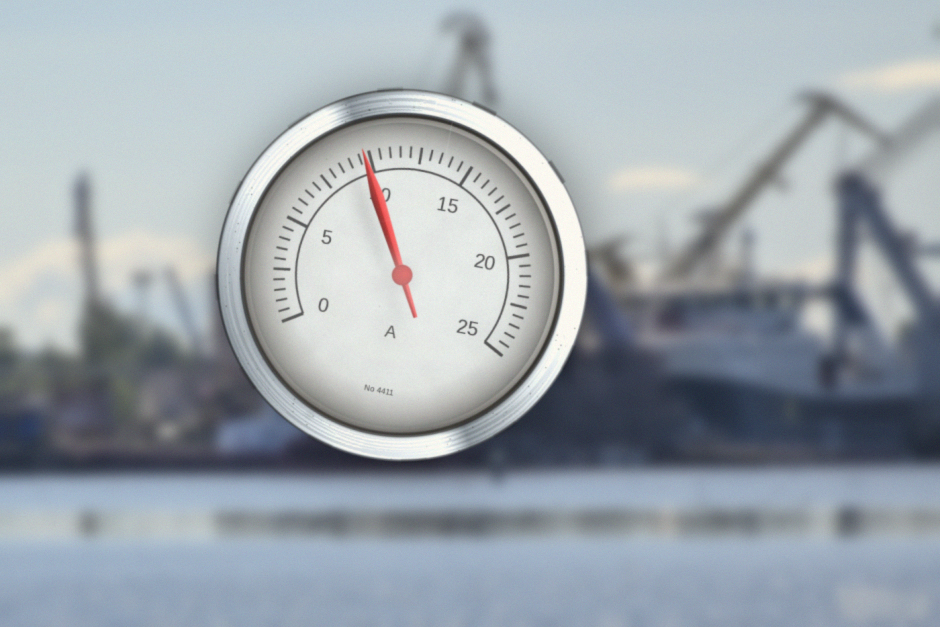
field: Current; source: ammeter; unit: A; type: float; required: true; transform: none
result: 9.75 A
